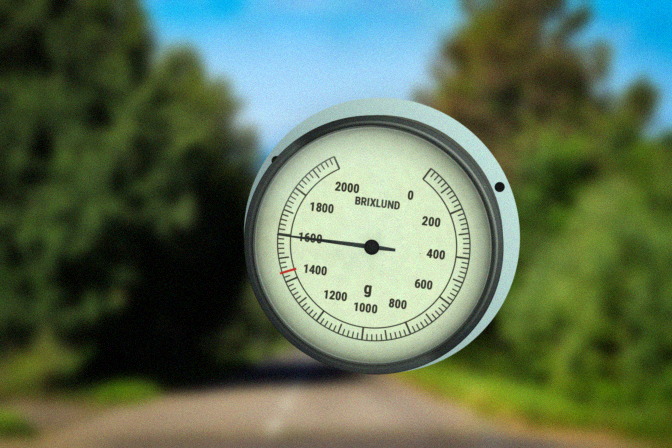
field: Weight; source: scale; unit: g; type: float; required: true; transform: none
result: 1600 g
